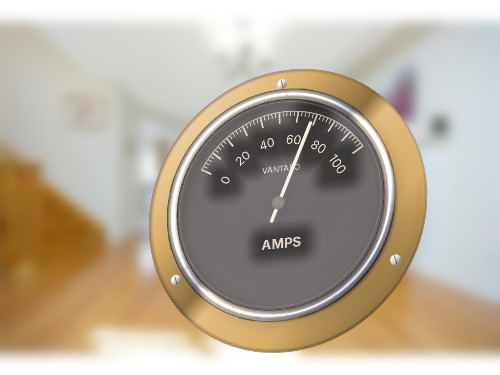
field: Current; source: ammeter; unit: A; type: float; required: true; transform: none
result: 70 A
